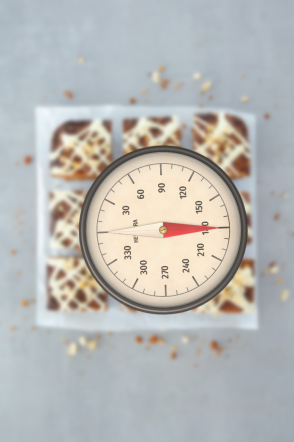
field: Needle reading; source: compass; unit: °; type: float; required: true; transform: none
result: 180 °
